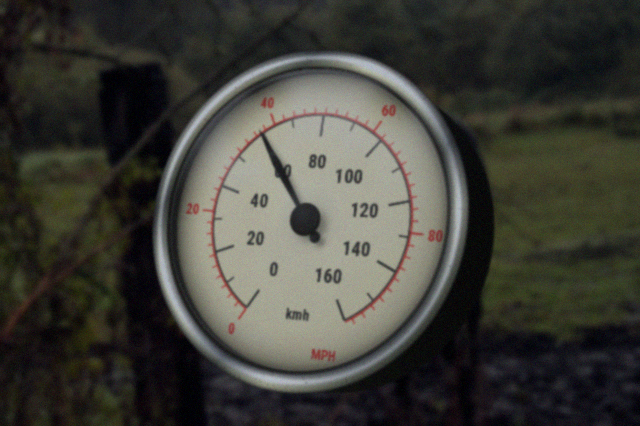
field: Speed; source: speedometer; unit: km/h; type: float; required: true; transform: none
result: 60 km/h
